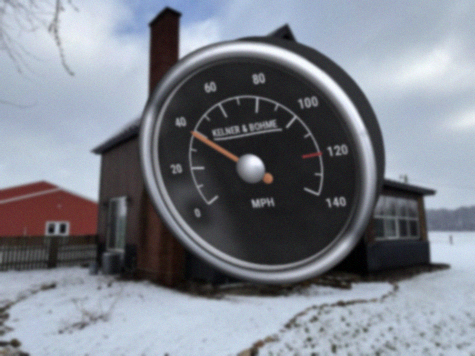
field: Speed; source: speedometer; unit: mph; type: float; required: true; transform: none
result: 40 mph
